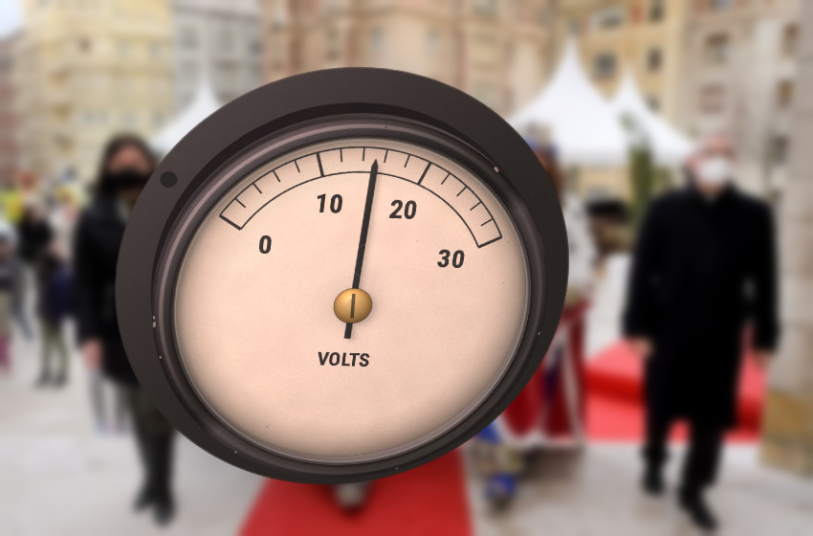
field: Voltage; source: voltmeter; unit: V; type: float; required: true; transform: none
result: 15 V
